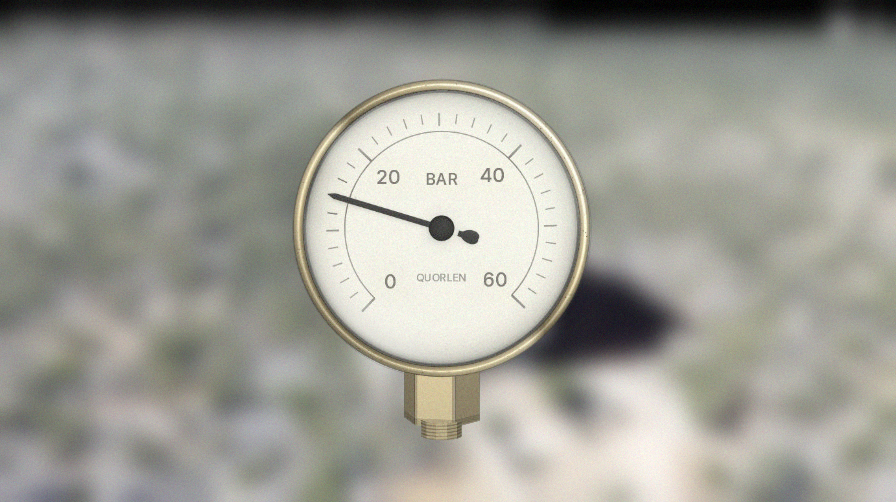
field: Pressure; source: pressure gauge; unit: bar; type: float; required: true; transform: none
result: 14 bar
